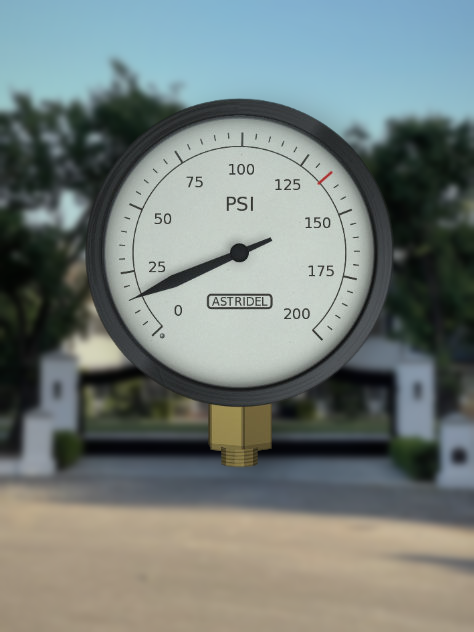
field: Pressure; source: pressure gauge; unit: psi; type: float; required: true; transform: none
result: 15 psi
